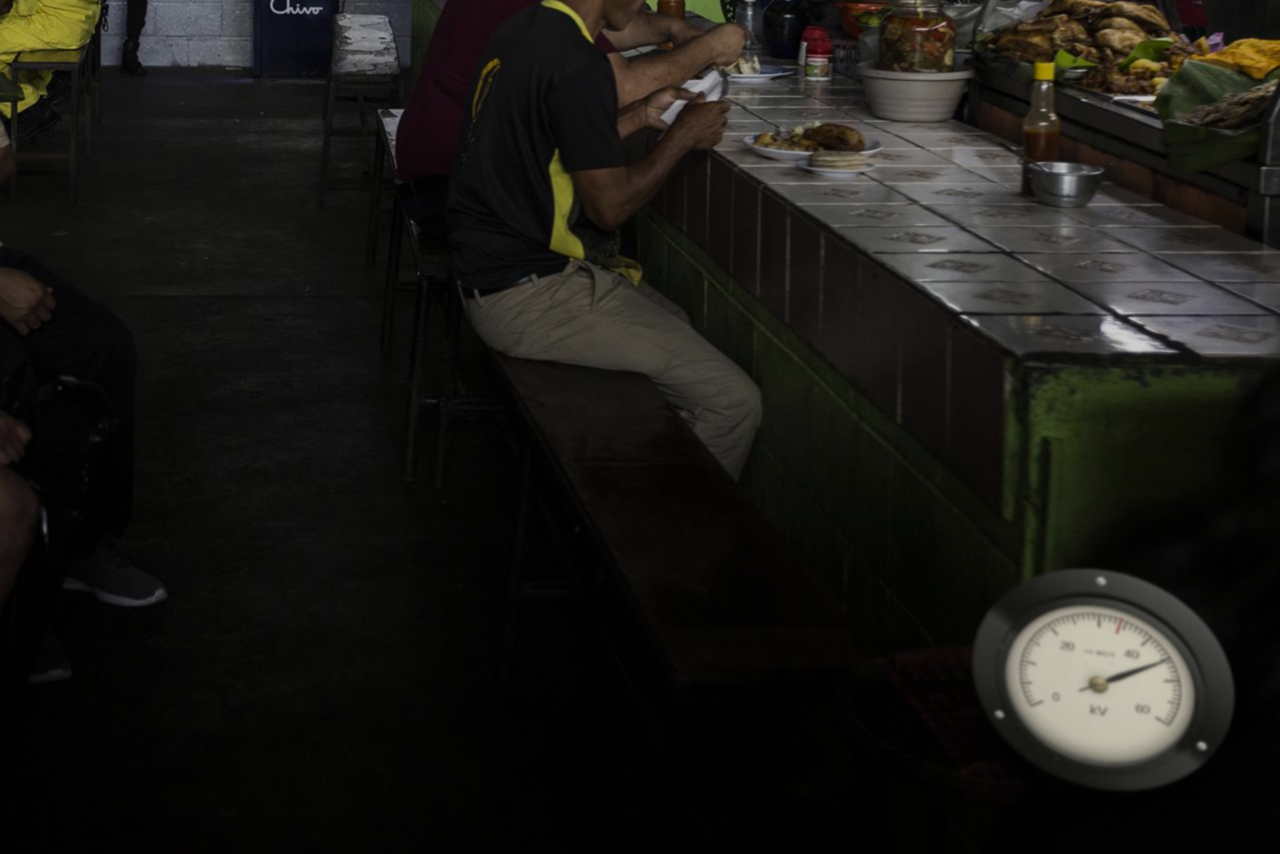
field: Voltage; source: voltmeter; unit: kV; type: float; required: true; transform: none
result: 45 kV
